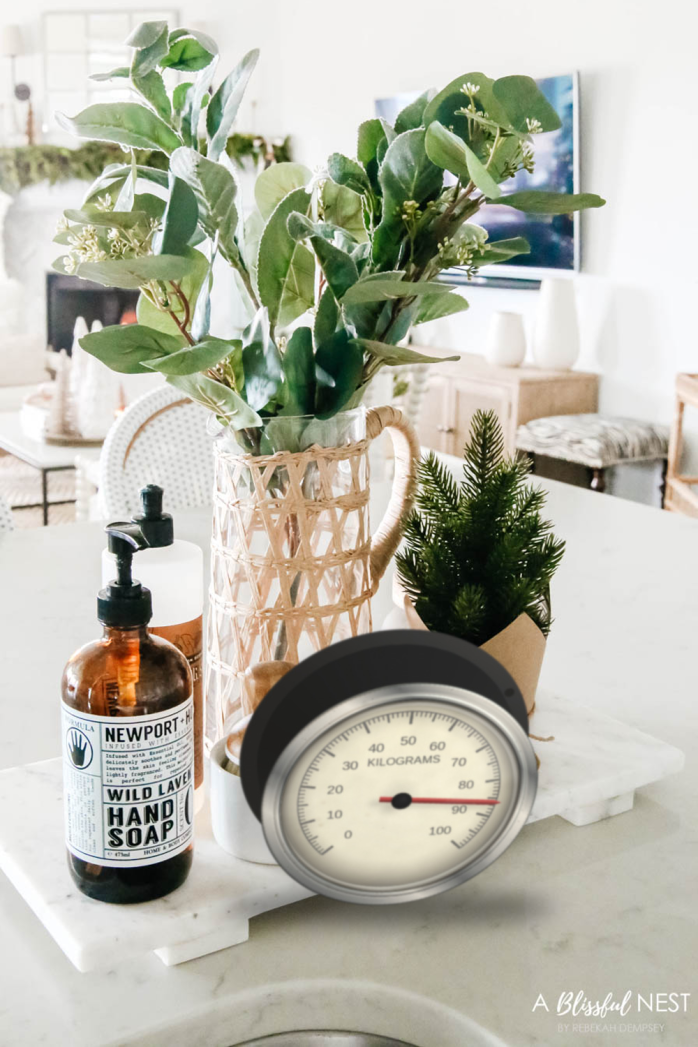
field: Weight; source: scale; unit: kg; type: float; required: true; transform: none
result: 85 kg
